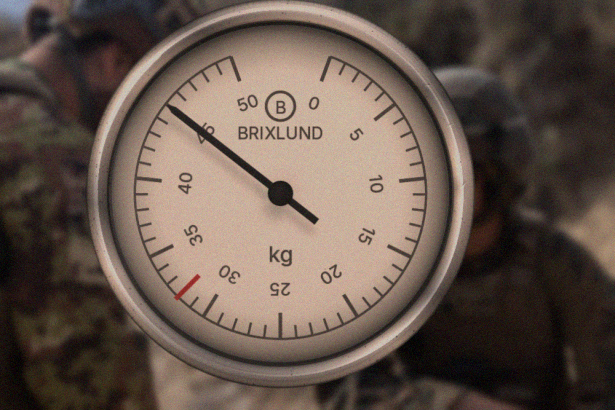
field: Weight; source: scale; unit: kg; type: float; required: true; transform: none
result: 45 kg
